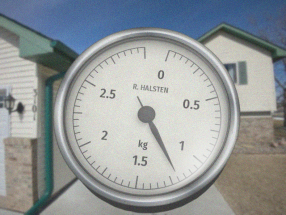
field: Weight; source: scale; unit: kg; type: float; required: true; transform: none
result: 1.2 kg
